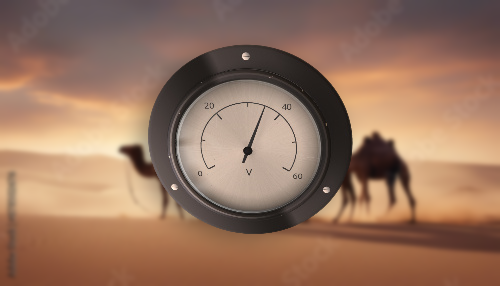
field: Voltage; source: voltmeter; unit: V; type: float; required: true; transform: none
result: 35 V
